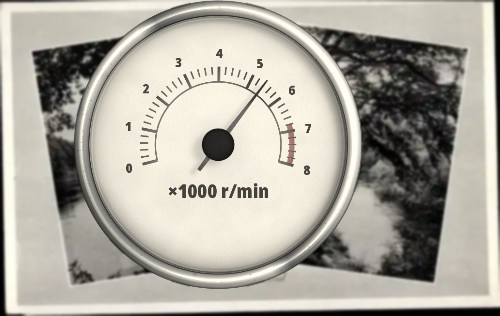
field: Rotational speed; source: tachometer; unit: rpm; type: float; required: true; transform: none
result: 5400 rpm
